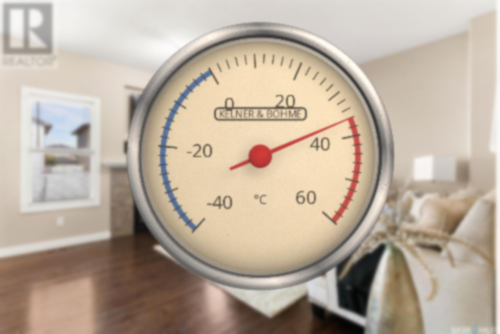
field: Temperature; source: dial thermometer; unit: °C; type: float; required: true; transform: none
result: 36 °C
